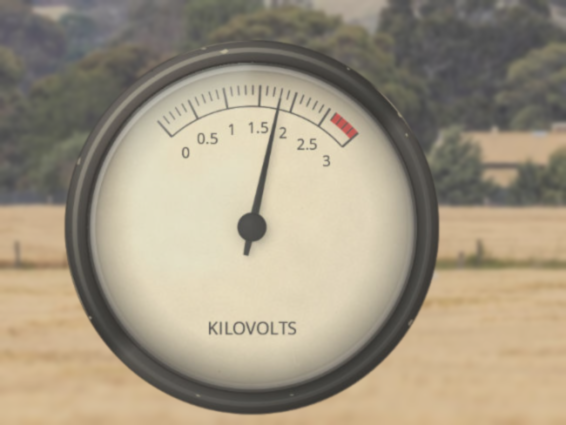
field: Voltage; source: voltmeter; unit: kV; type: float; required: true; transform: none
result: 1.8 kV
